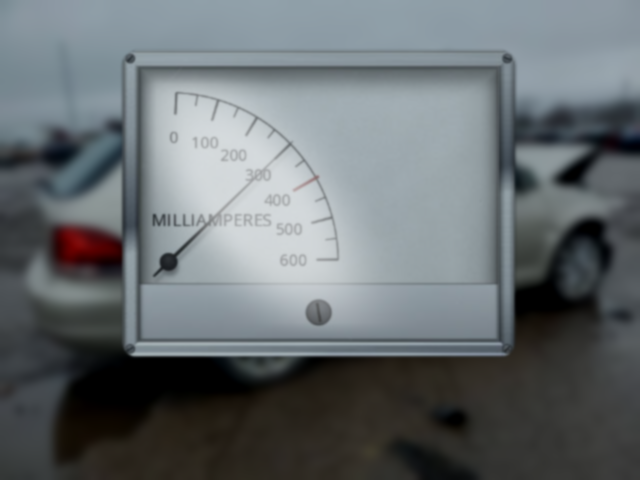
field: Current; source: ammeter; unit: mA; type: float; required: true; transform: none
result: 300 mA
